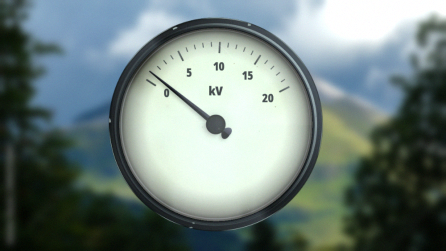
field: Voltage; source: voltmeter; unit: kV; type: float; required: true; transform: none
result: 1 kV
